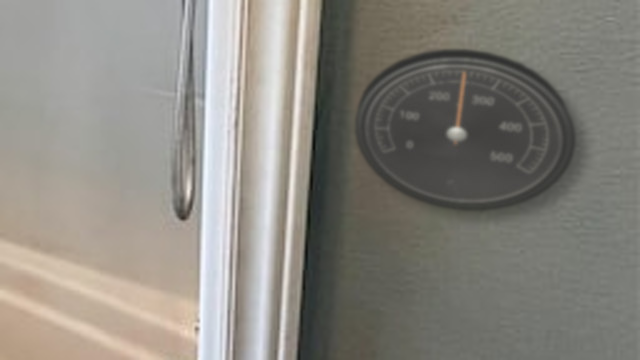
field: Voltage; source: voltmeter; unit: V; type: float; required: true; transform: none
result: 250 V
